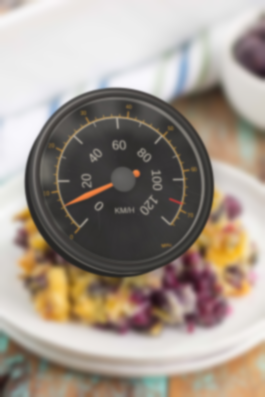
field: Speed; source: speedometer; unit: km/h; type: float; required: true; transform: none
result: 10 km/h
